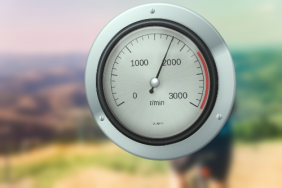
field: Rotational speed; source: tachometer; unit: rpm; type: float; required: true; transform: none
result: 1800 rpm
